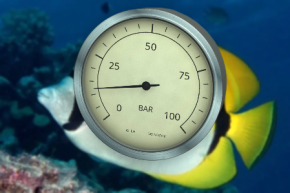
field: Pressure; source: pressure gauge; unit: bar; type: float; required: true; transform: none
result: 12.5 bar
